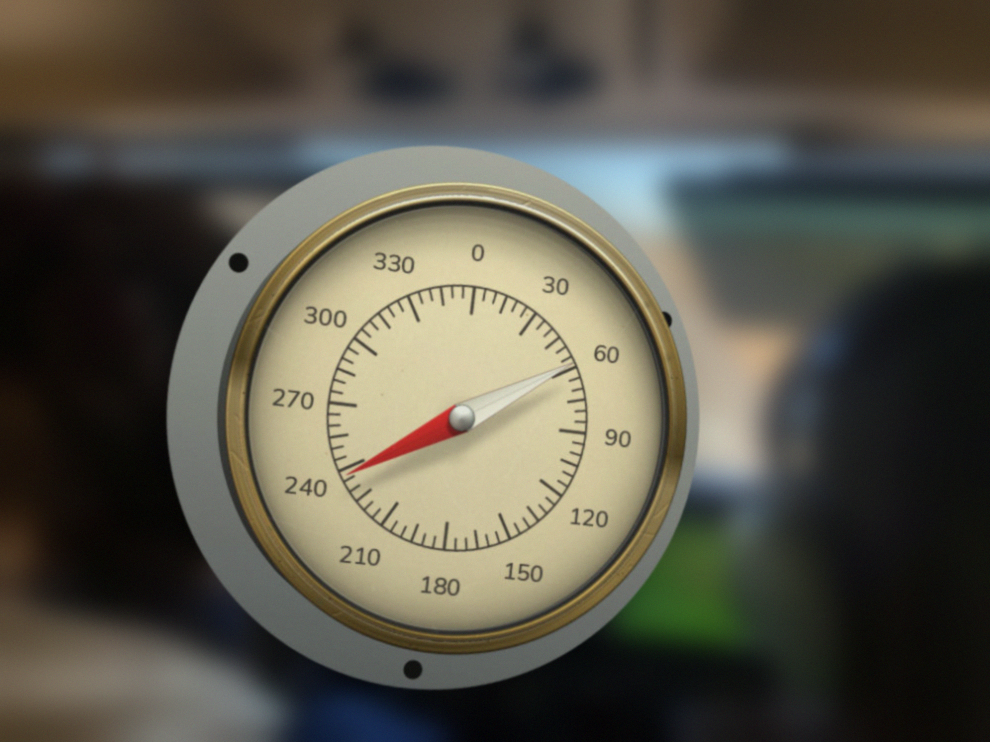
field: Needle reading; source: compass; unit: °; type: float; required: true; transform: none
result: 237.5 °
